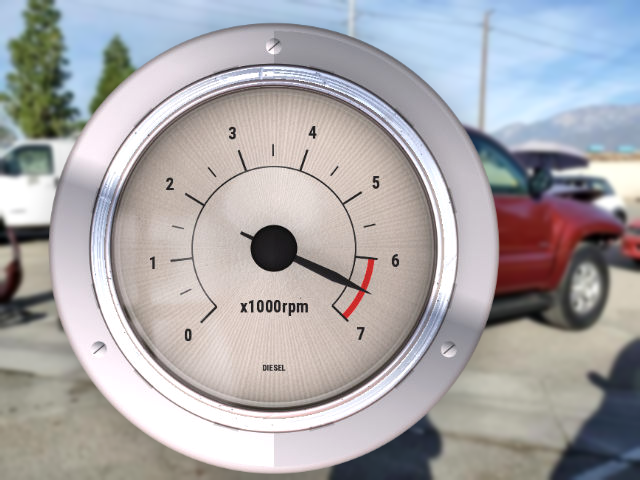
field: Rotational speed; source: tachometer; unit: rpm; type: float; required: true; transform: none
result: 6500 rpm
